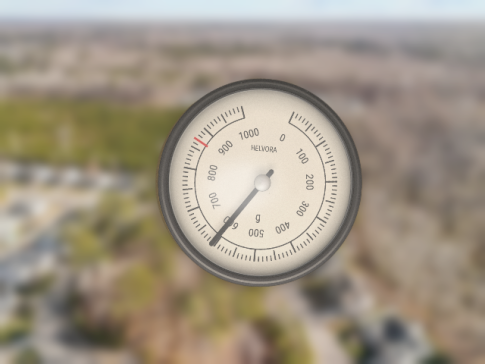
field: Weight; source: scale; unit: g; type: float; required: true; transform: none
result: 610 g
